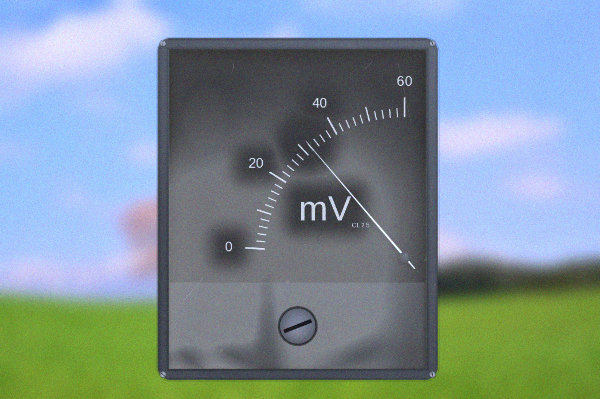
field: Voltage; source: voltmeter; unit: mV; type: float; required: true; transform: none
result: 32 mV
